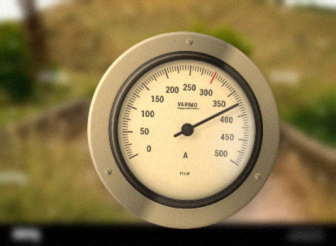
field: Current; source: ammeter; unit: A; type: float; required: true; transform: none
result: 375 A
